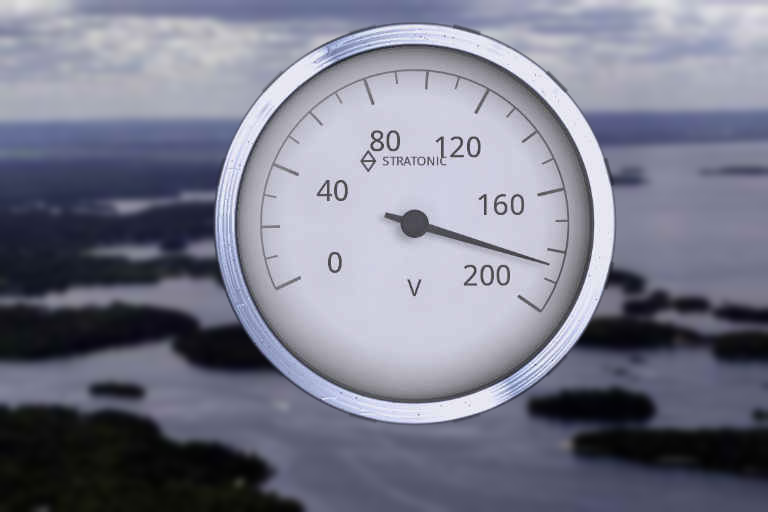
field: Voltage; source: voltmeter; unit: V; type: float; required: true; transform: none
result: 185 V
